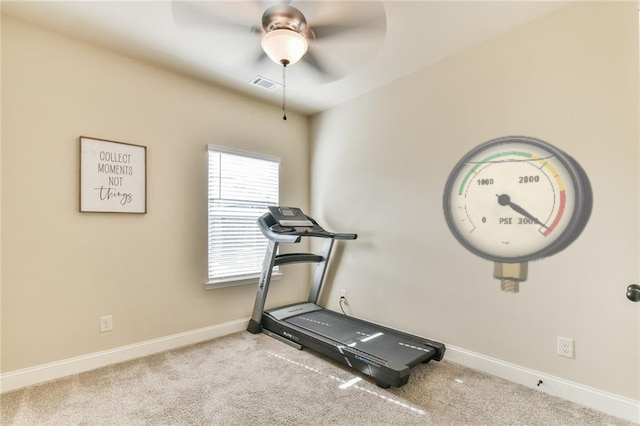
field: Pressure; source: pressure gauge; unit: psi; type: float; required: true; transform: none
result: 2900 psi
